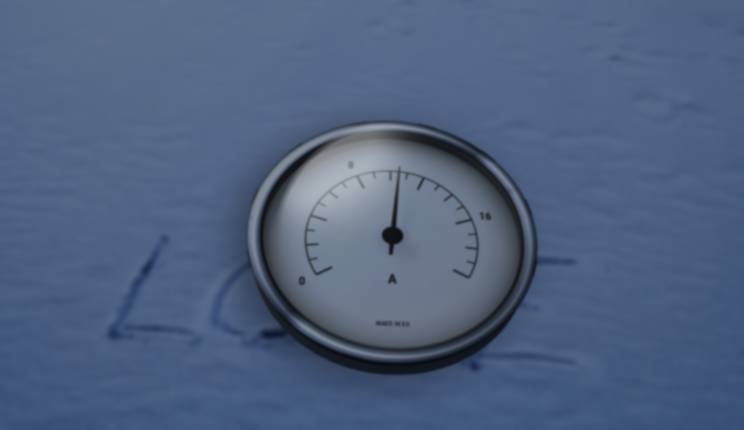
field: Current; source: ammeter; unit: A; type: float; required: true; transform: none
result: 10.5 A
